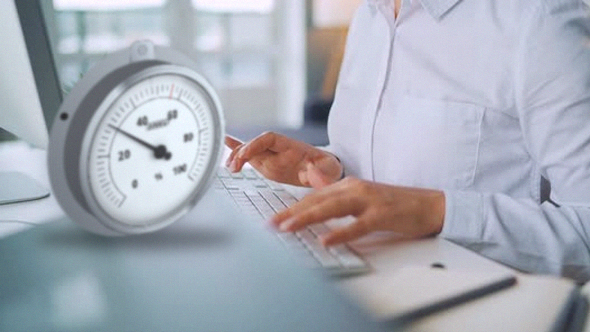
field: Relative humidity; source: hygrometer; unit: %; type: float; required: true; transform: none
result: 30 %
